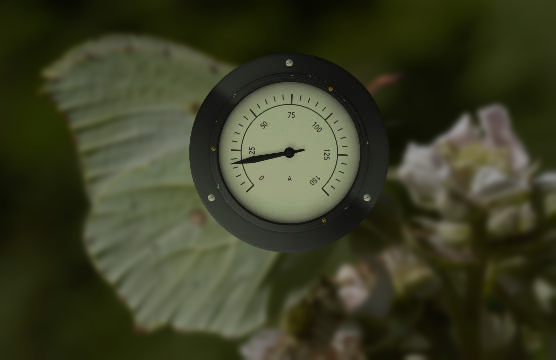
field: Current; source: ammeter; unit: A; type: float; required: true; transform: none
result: 17.5 A
